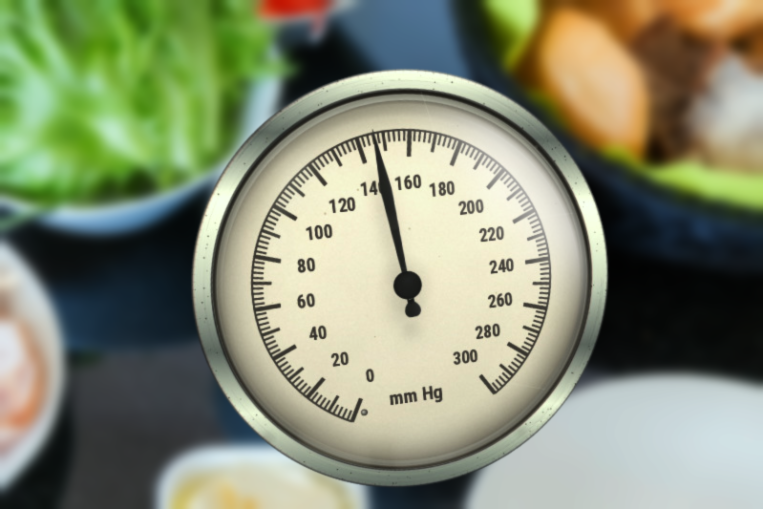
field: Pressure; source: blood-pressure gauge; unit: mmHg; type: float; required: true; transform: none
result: 146 mmHg
